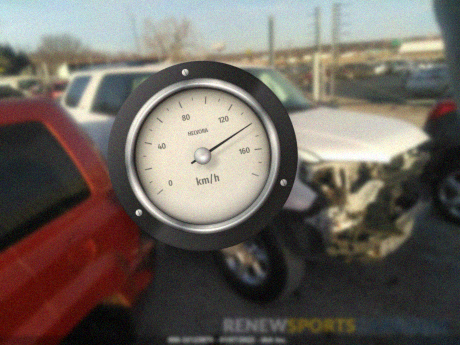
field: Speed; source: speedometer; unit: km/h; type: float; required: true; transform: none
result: 140 km/h
